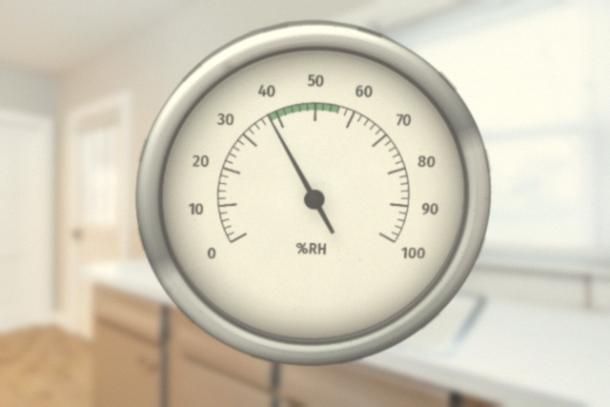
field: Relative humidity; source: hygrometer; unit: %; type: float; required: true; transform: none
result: 38 %
